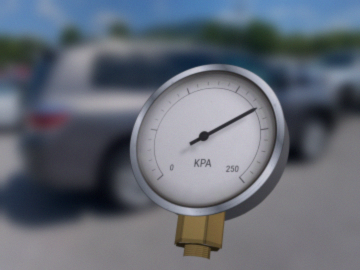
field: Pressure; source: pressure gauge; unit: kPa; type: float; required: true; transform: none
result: 180 kPa
